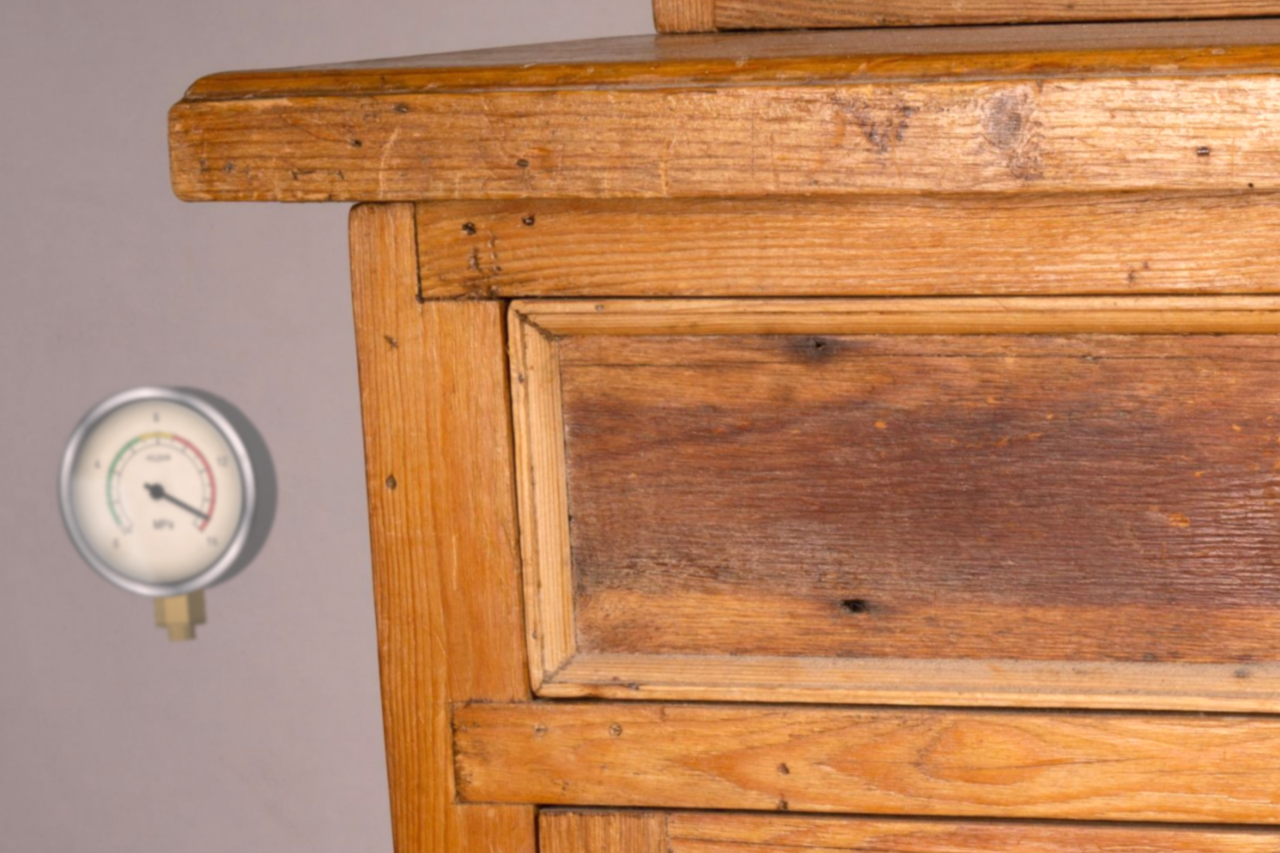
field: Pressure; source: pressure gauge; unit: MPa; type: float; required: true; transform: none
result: 15 MPa
